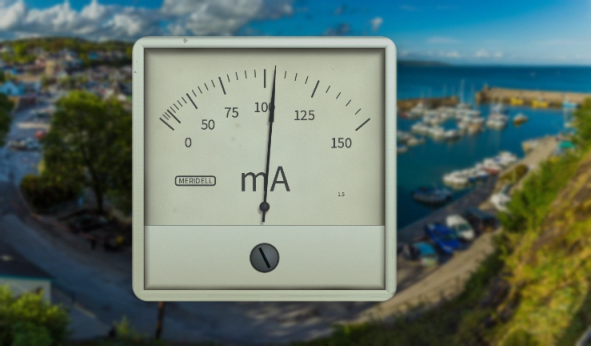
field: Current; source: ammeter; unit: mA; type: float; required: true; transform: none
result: 105 mA
